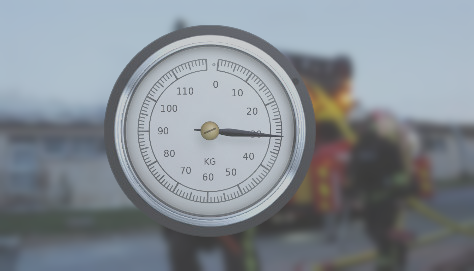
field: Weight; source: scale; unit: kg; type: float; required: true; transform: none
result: 30 kg
